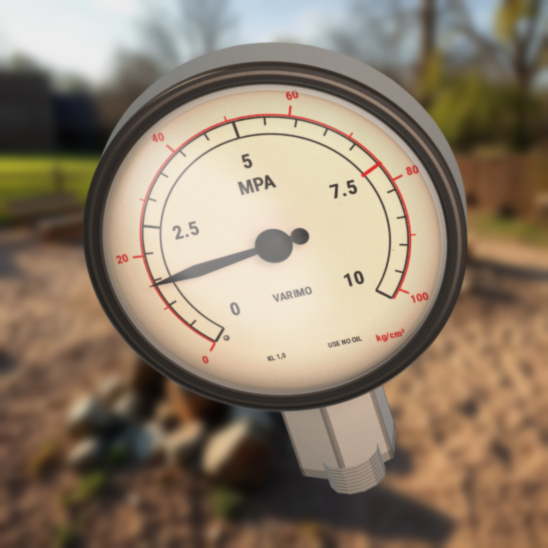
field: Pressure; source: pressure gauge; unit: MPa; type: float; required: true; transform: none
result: 1.5 MPa
